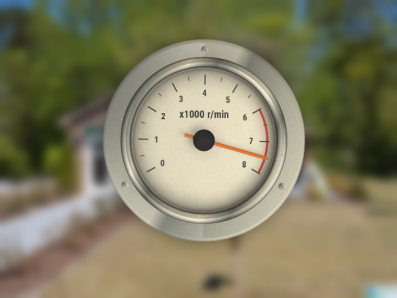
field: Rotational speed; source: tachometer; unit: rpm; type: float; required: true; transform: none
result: 7500 rpm
